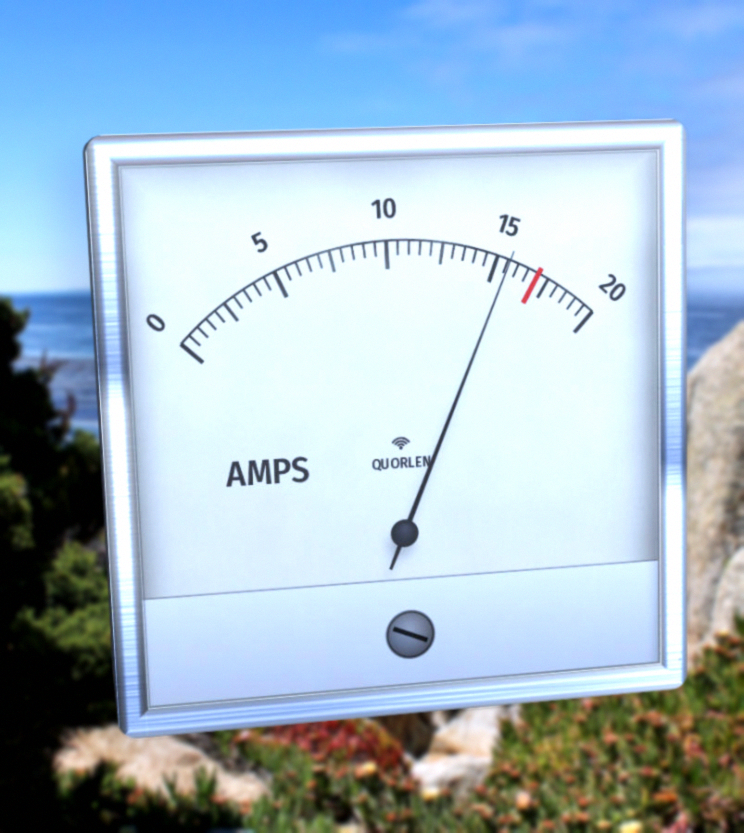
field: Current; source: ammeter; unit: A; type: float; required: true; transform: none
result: 15.5 A
